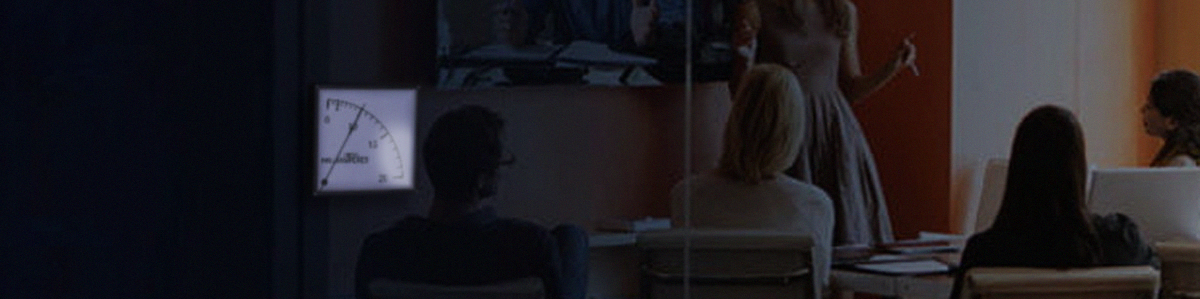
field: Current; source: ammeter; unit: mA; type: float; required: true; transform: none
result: 10 mA
